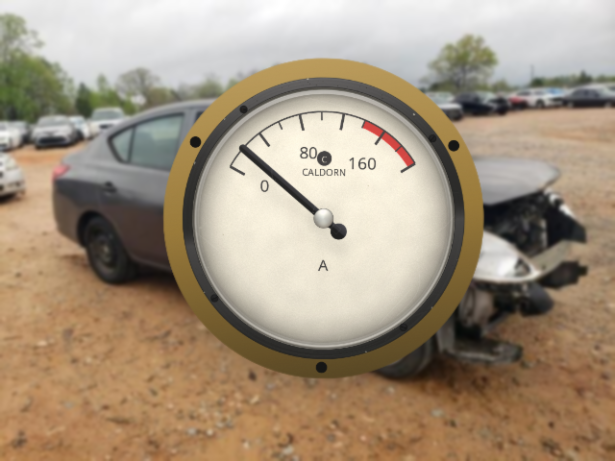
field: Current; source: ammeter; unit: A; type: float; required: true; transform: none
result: 20 A
